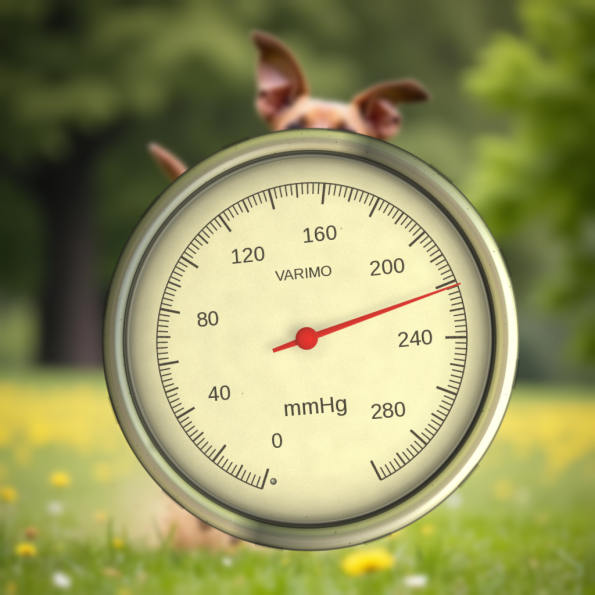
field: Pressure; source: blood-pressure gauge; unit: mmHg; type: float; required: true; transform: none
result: 222 mmHg
